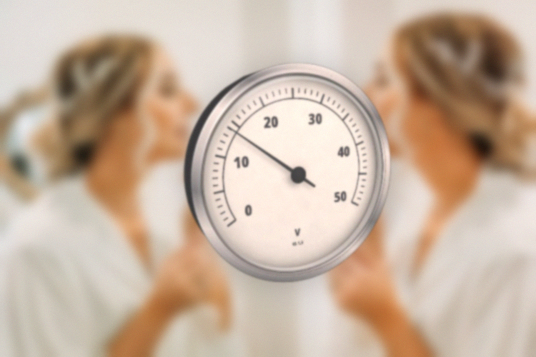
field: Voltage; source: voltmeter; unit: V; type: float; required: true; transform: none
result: 14 V
